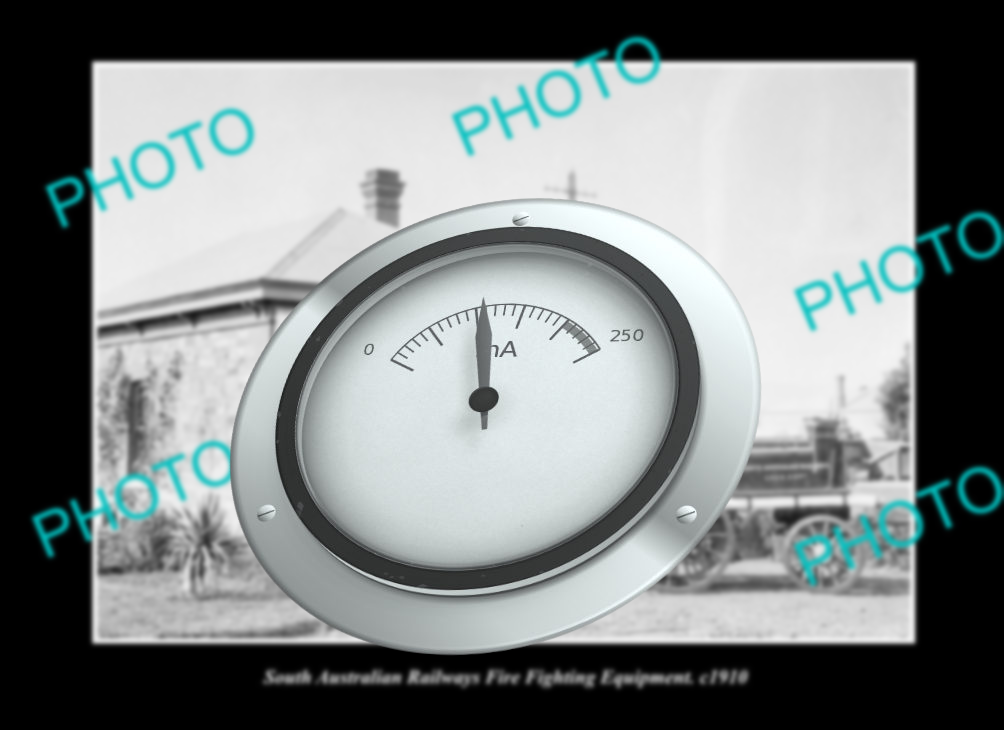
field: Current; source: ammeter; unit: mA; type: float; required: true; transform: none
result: 110 mA
